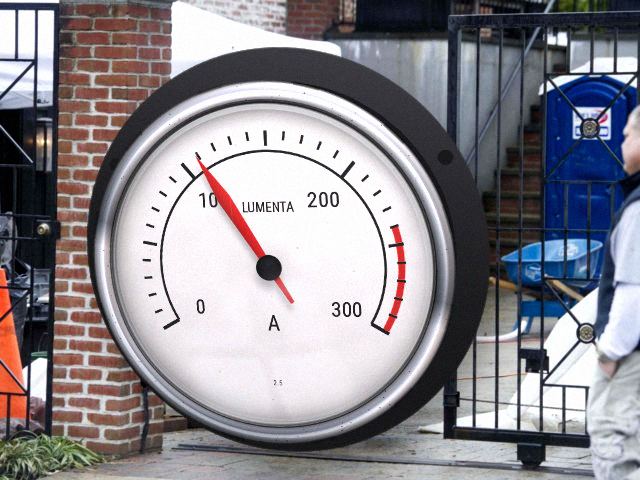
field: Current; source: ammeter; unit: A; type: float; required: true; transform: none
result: 110 A
